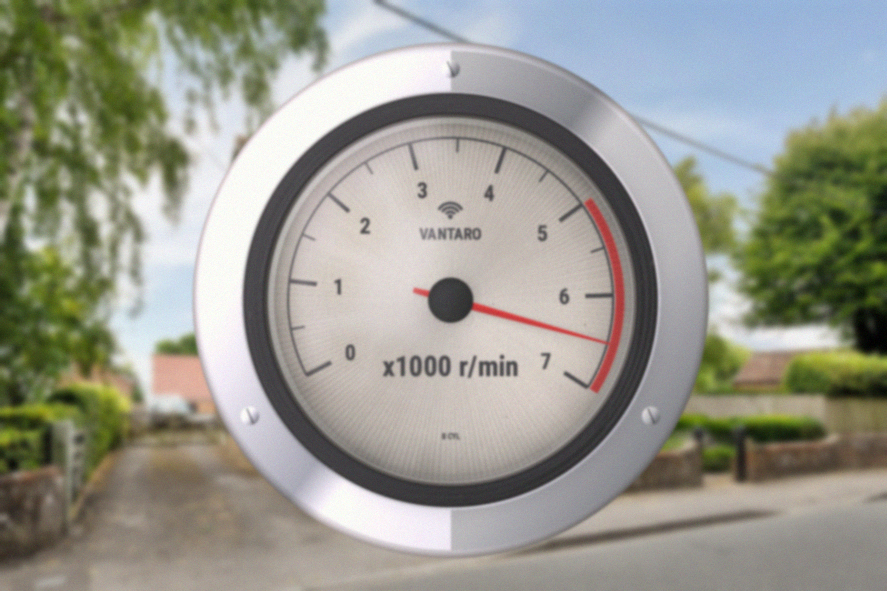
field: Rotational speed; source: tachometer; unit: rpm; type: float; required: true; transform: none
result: 6500 rpm
